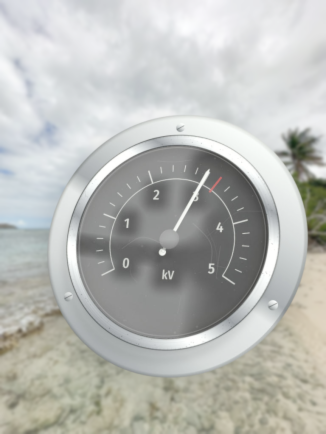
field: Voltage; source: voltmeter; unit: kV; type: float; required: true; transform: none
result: 3 kV
